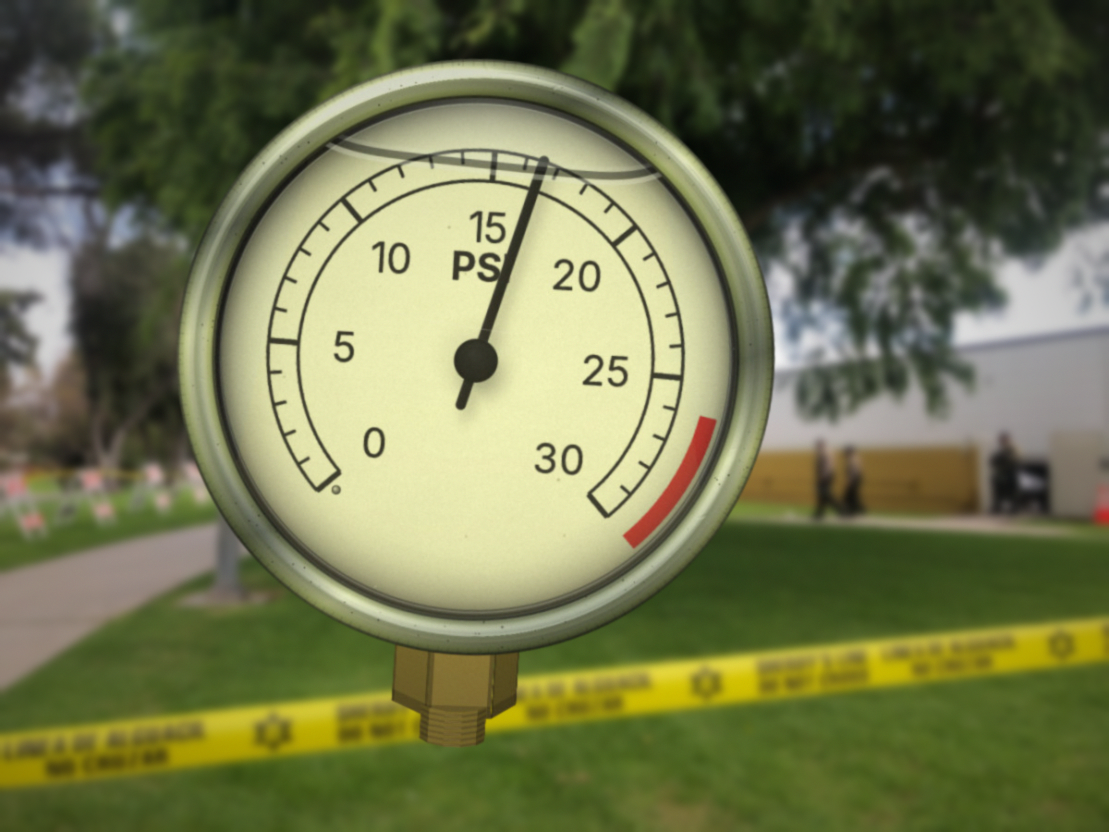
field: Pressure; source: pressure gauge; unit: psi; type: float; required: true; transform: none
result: 16.5 psi
